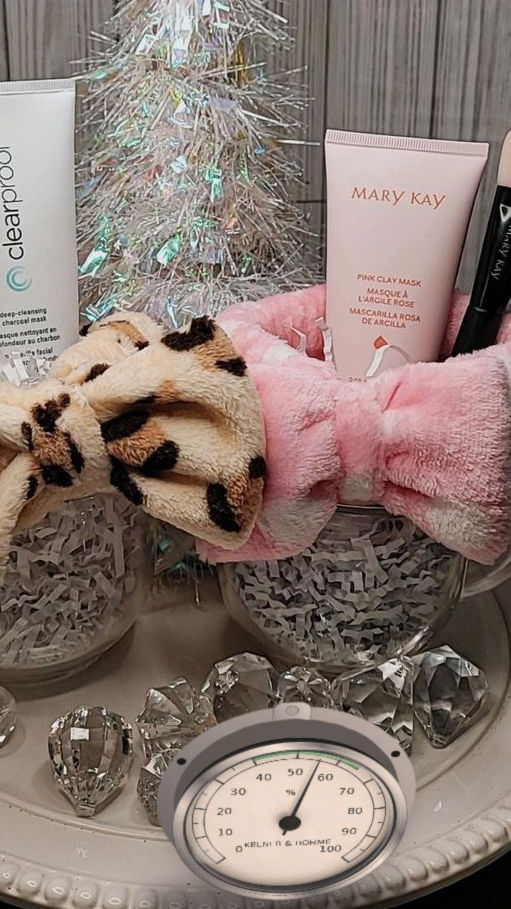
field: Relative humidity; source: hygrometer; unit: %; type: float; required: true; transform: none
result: 55 %
